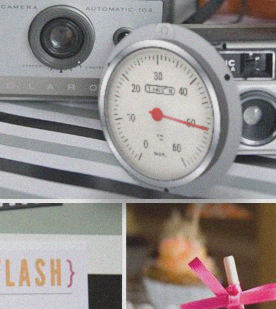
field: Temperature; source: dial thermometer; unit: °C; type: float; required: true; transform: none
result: 50 °C
